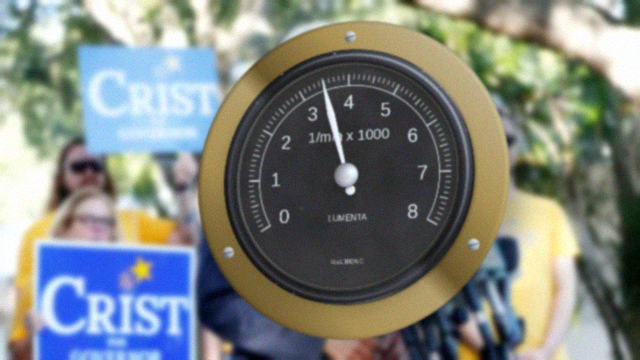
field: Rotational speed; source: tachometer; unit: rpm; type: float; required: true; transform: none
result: 3500 rpm
